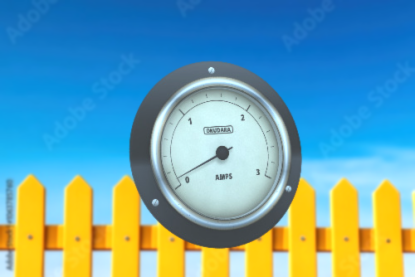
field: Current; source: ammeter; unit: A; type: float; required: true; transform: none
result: 0.1 A
